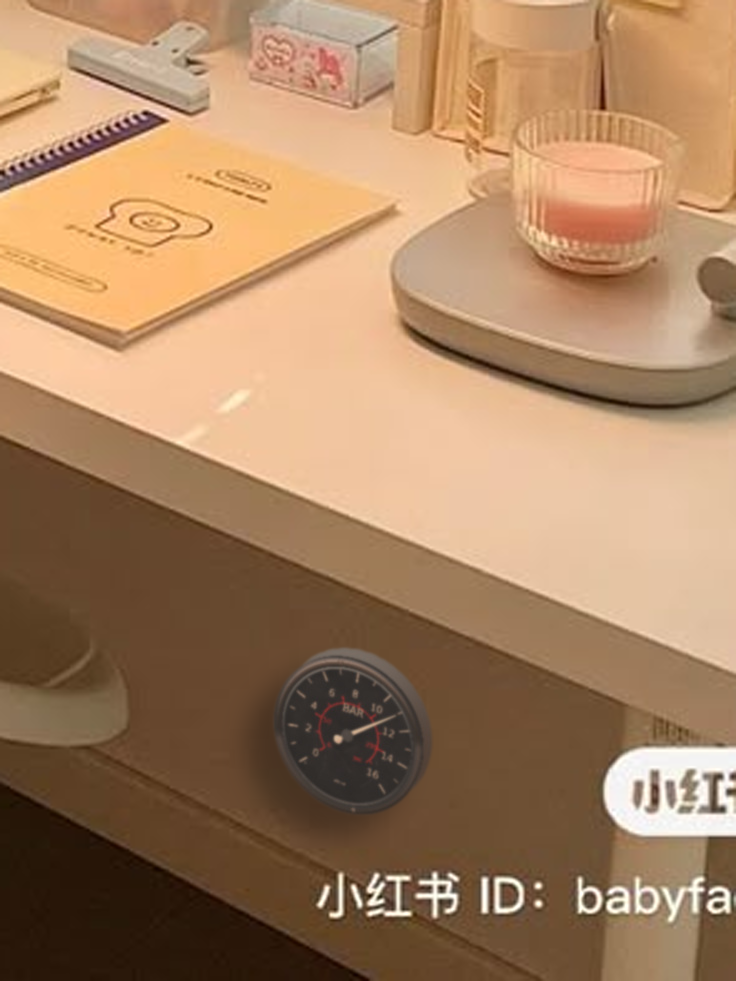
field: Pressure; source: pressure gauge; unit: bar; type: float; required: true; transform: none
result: 11 bar
